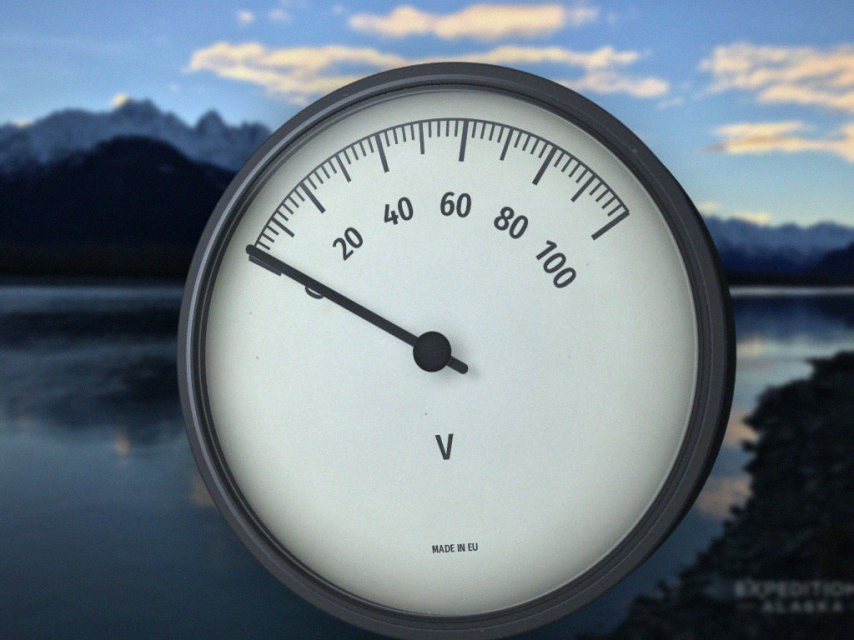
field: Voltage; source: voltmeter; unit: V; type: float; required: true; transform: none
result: 2 V
